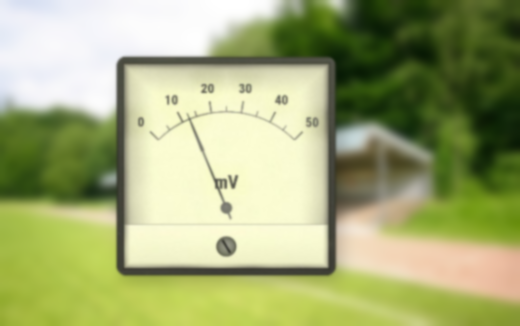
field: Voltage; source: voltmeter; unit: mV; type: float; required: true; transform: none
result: 12.5 mV
